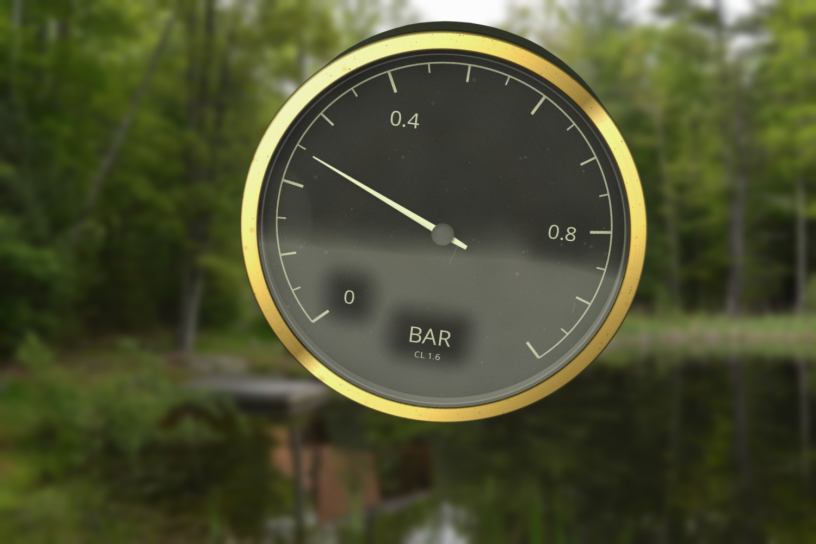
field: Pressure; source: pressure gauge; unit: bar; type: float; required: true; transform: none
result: 0.25 bar
